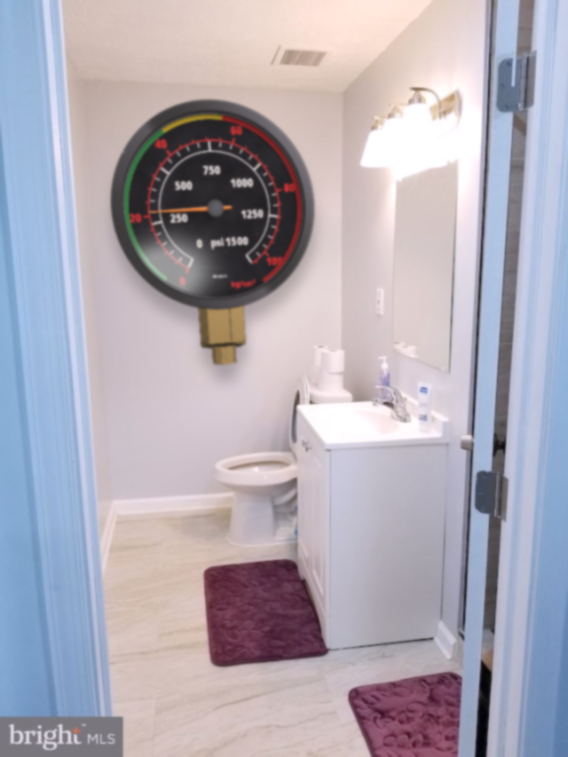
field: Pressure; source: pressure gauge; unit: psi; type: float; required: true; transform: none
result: 300 psi
